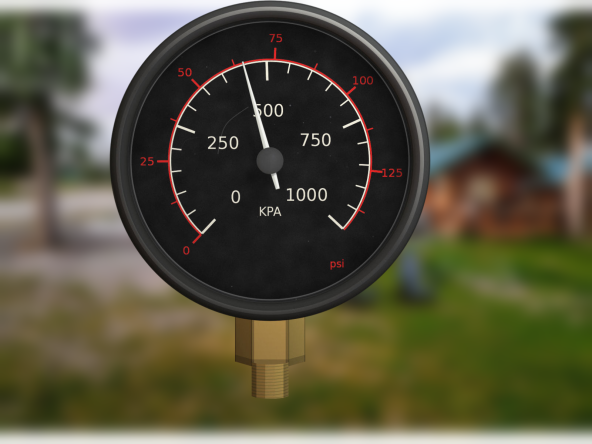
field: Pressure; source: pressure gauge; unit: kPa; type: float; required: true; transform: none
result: 450 kPa
